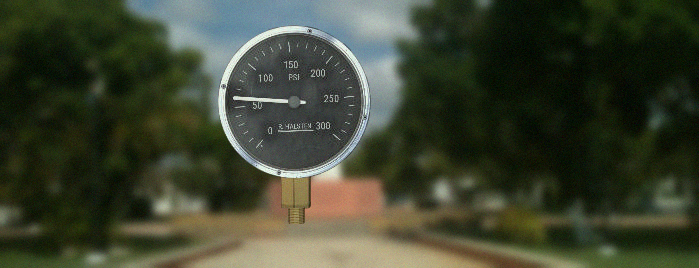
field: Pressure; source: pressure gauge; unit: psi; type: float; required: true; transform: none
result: 60 psi
